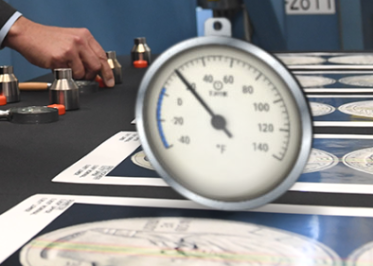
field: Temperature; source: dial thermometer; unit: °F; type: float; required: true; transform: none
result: 20 °F
